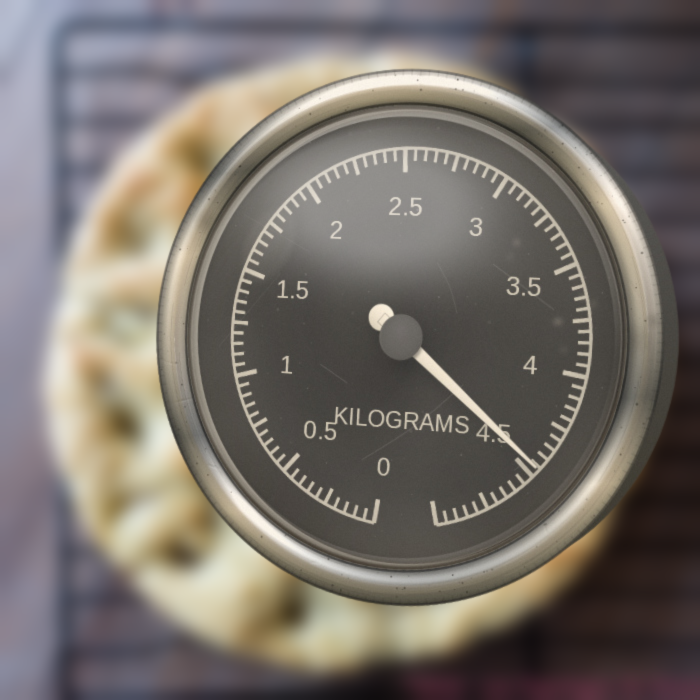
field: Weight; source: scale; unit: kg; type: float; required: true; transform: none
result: 4.45 kg
